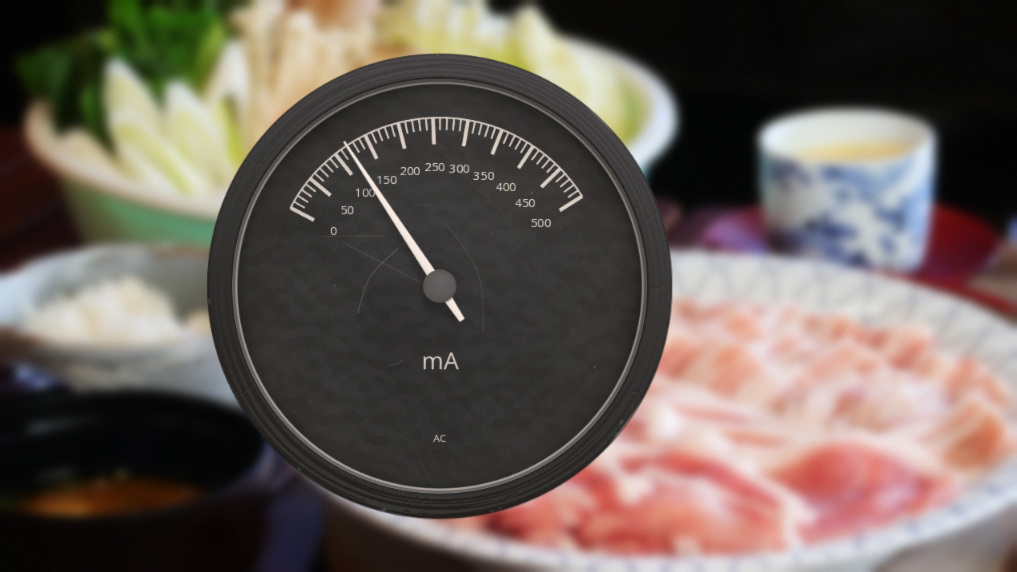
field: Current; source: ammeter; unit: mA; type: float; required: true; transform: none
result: 120 mA
